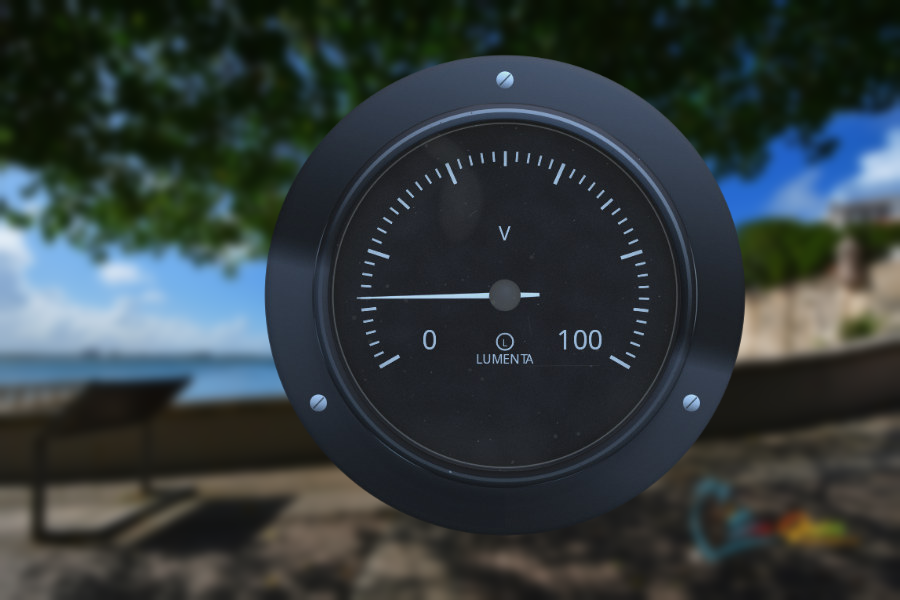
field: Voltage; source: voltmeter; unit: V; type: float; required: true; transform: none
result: 12 V
